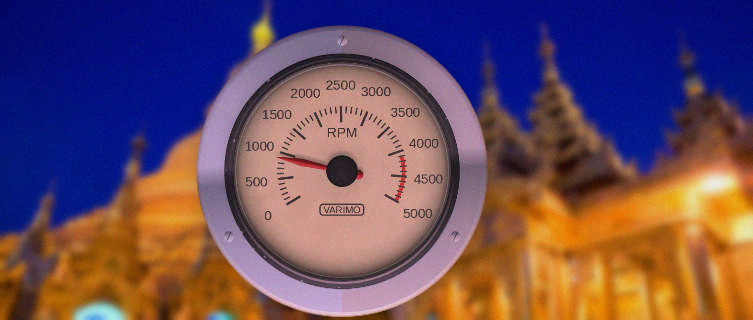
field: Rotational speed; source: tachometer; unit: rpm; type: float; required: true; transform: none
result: 900 rpm
